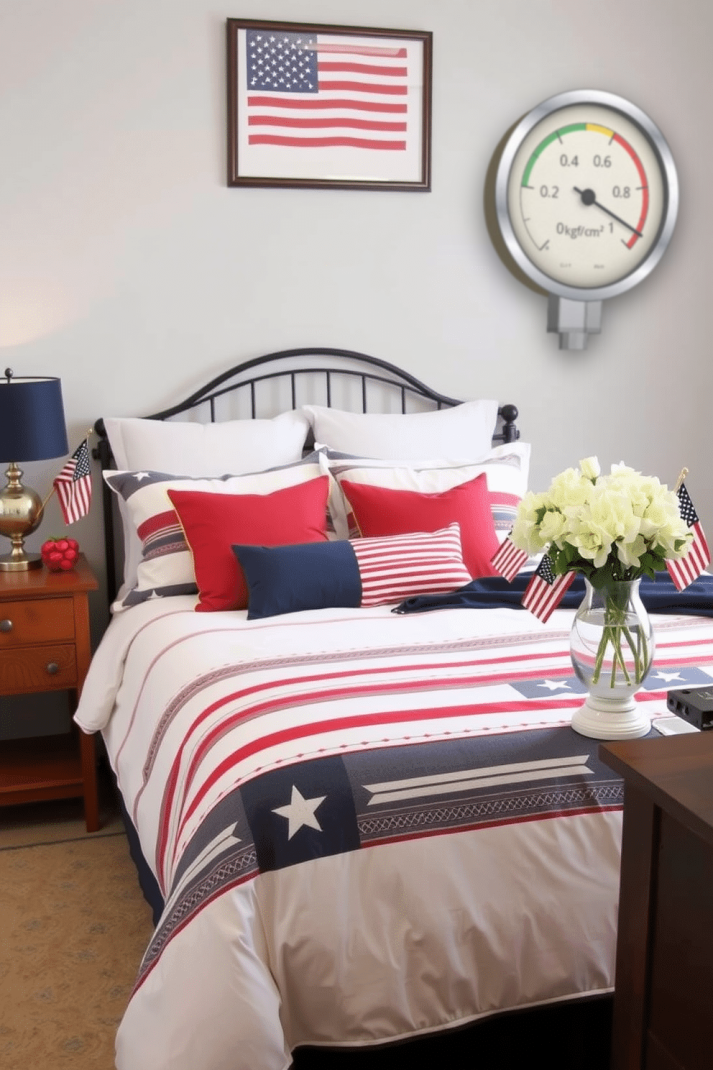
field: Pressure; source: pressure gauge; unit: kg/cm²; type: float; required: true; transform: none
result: 0.95 kg/cm²
